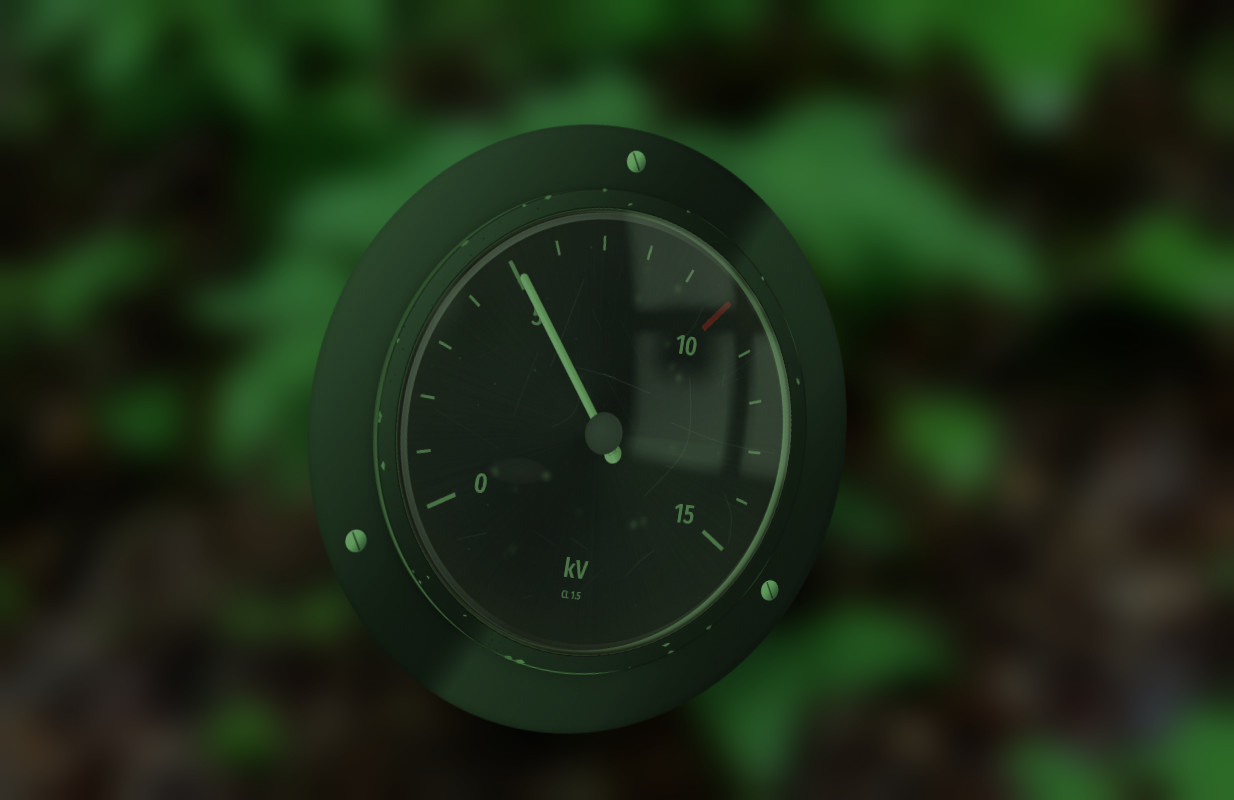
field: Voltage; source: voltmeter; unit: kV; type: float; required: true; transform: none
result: 5 kV
